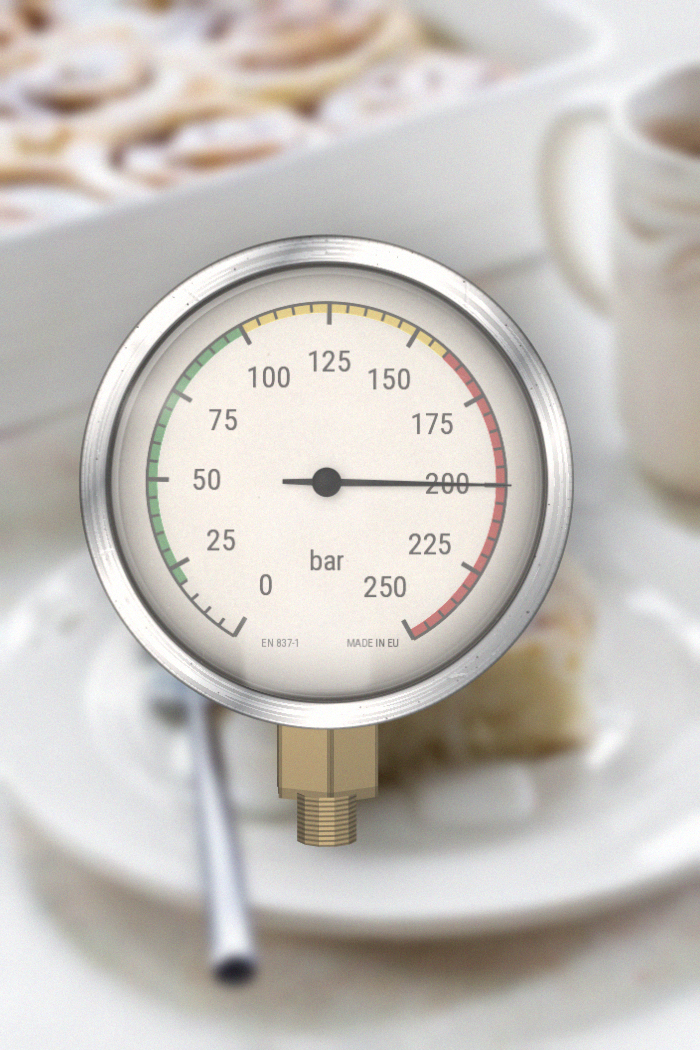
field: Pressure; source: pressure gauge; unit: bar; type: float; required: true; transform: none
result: 200 bar
